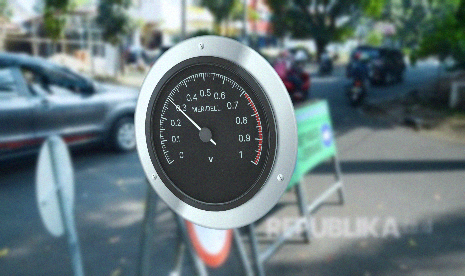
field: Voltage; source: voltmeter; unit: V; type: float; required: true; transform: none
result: 0.3 V
